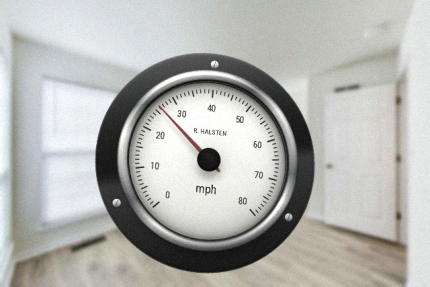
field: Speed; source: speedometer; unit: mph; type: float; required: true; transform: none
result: 26 mph
